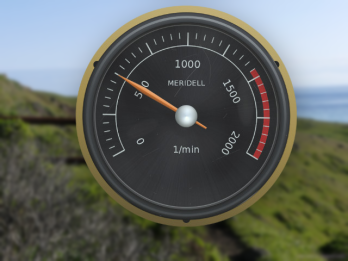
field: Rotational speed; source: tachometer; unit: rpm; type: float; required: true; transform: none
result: 500 rpm
